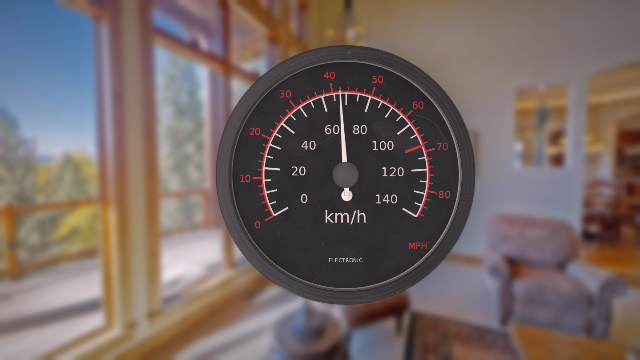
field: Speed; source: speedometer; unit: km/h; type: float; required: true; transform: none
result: 67.5 km/h
